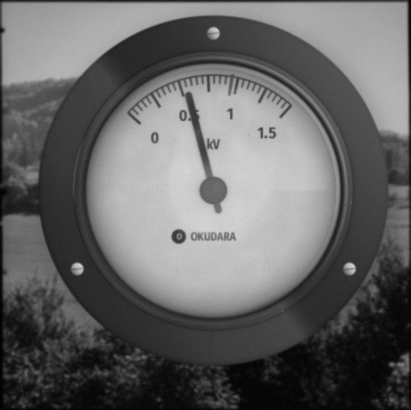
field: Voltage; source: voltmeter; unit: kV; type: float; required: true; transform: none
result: 0.55 kV
